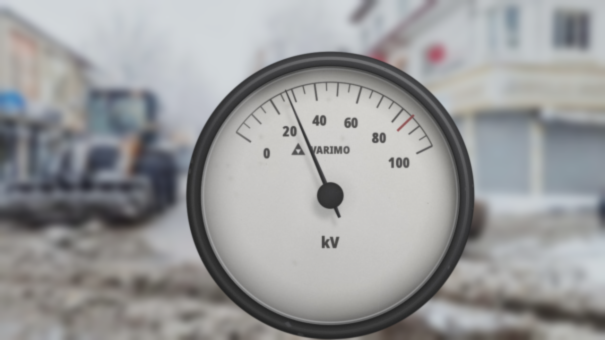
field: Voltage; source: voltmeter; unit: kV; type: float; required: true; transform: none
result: 27.5 kV
